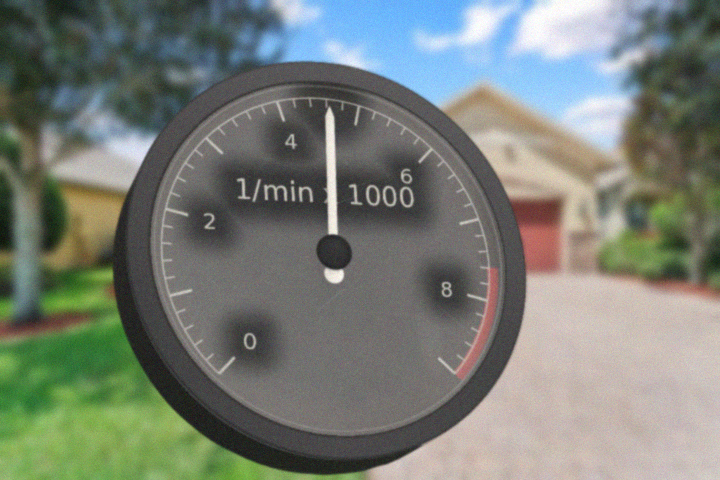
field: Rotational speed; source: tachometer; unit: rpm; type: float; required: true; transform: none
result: 4600 rpm
